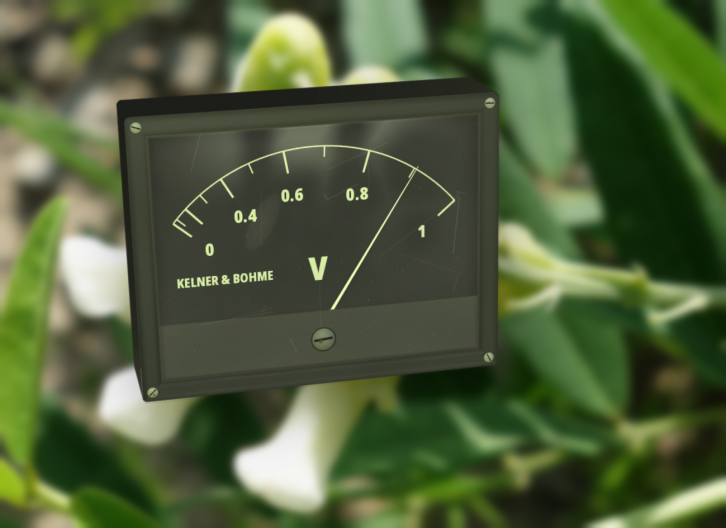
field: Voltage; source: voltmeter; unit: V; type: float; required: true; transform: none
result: 0.9 V
